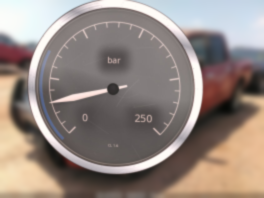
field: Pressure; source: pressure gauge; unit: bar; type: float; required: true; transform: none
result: 30 bar
